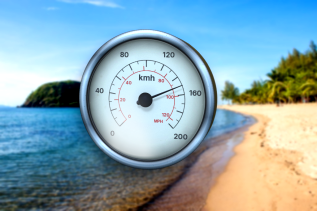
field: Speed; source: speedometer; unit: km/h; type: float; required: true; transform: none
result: 150 km/h
